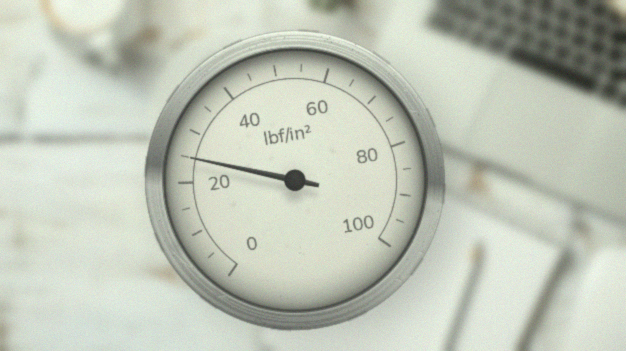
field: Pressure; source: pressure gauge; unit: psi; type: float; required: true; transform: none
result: 25 psi
